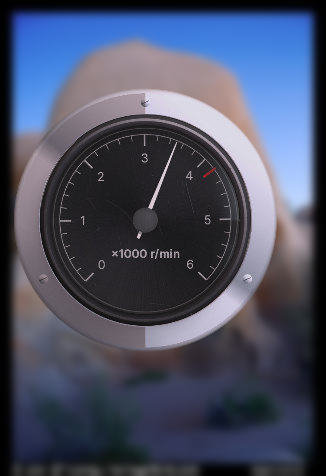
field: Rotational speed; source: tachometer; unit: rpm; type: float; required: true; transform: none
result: 3500 rpm
